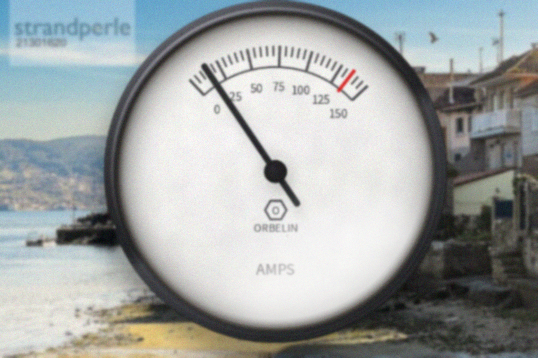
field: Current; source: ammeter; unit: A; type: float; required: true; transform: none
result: 15 A
